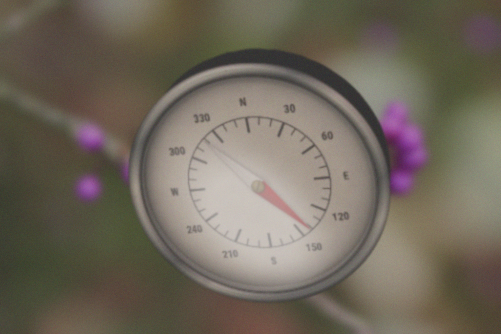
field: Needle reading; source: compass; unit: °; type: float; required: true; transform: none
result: 140 °
